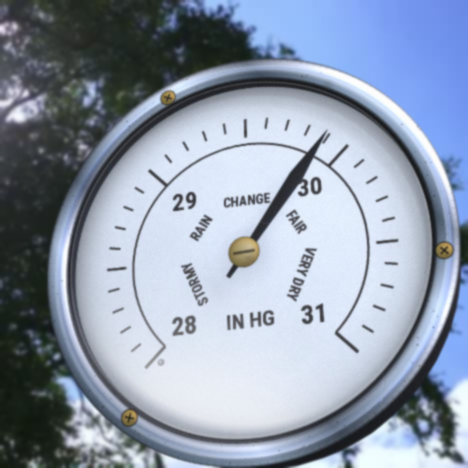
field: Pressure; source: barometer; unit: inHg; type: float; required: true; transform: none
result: 29.9 inHg
